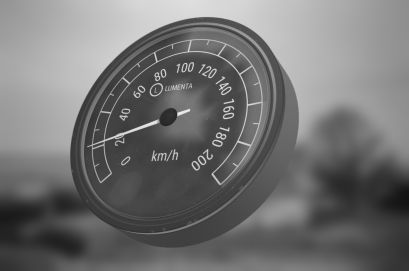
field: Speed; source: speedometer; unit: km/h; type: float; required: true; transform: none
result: 20 km/h
